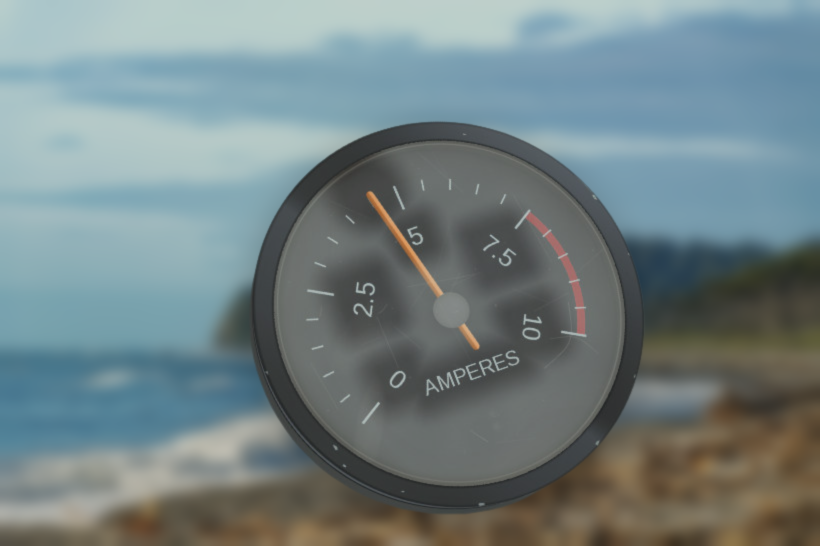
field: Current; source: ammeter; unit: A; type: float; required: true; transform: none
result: 4.5 A
